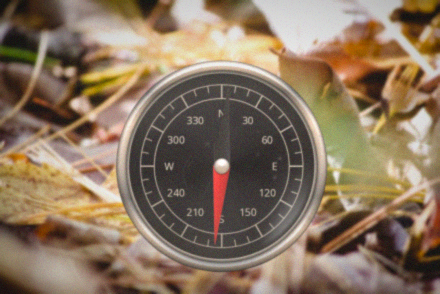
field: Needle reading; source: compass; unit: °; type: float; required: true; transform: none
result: 185 °
